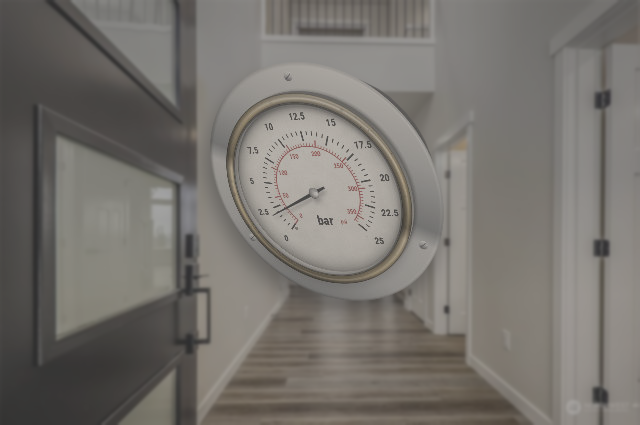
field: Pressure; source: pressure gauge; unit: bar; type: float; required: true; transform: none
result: 2 bar
